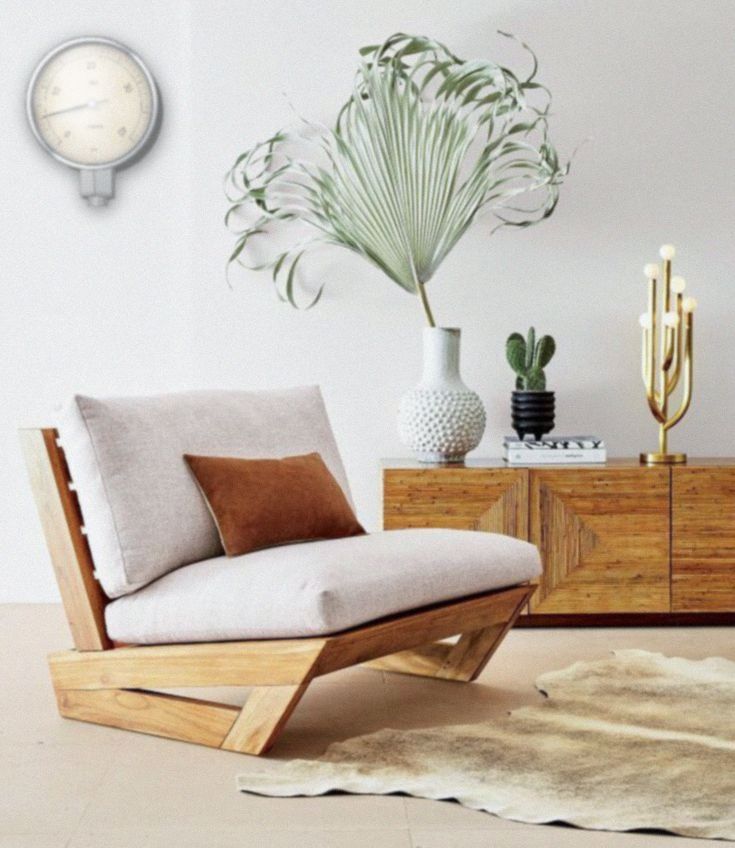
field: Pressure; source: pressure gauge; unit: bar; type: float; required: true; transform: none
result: 5 bar
